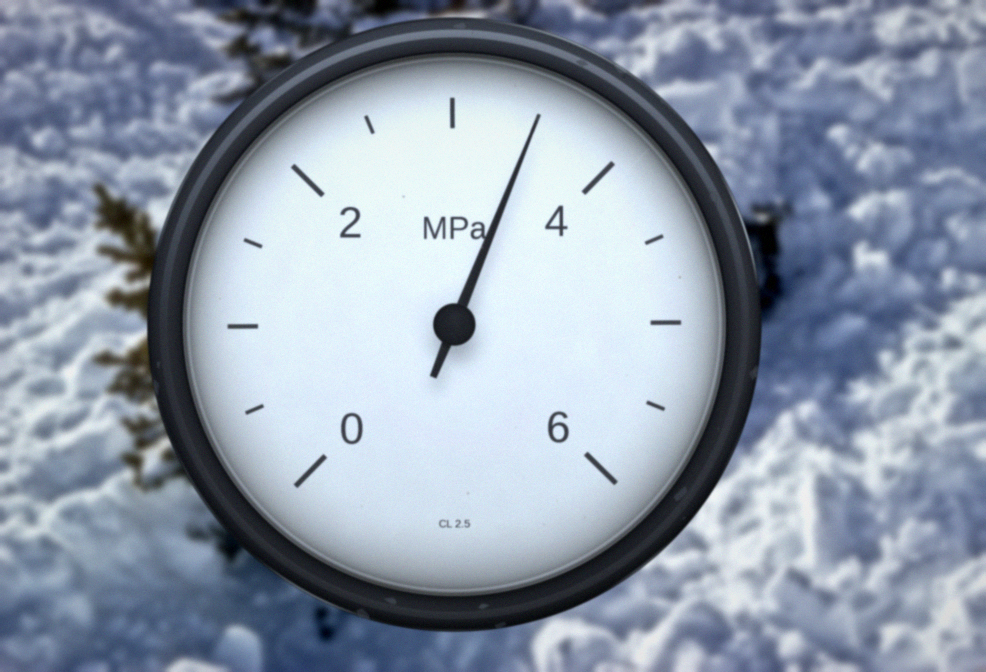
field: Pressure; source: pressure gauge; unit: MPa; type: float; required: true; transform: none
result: 3.5 MPa
